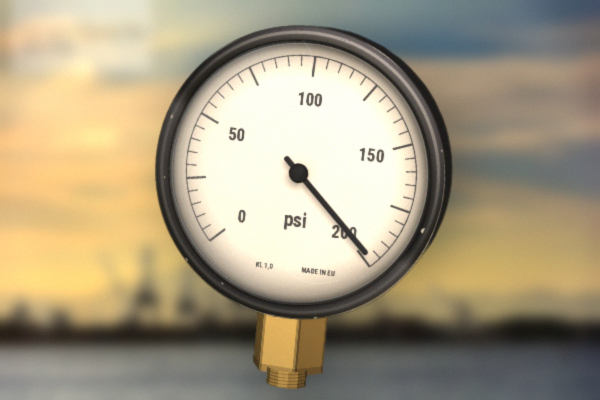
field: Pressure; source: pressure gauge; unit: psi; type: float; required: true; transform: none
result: 197.5 psi
